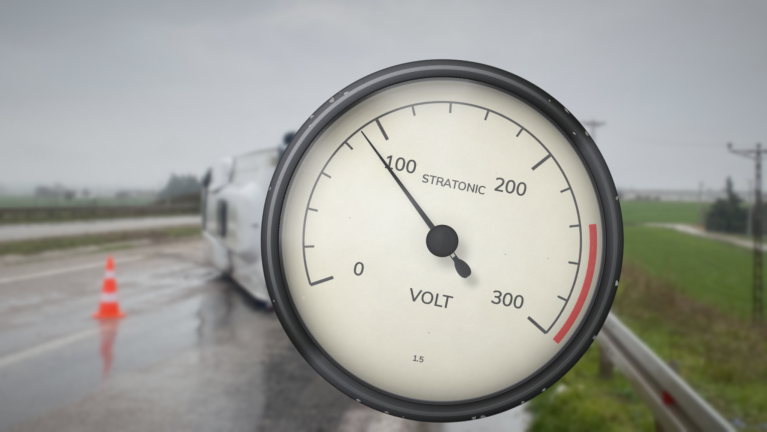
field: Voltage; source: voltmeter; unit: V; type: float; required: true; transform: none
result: 90 V
